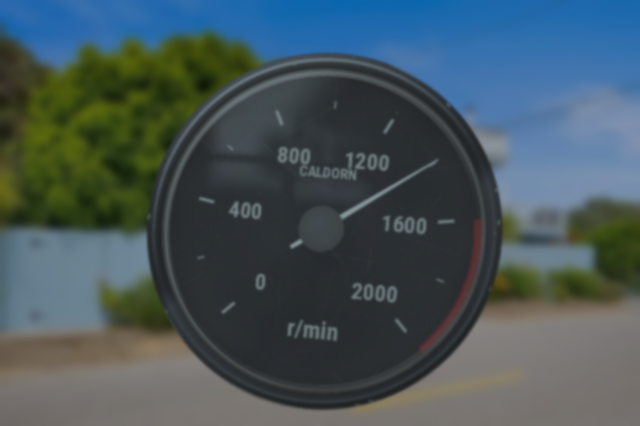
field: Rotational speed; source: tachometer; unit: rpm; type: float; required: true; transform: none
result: 1400 rpm
